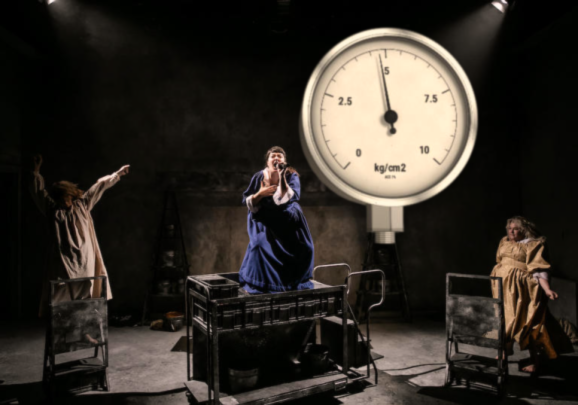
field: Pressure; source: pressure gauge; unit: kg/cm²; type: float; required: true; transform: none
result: 4.75 kg/cm²
